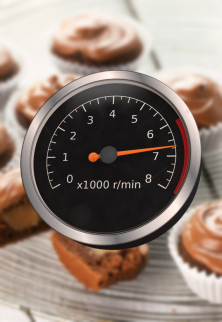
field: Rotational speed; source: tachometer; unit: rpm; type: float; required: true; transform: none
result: 6750 rpm
